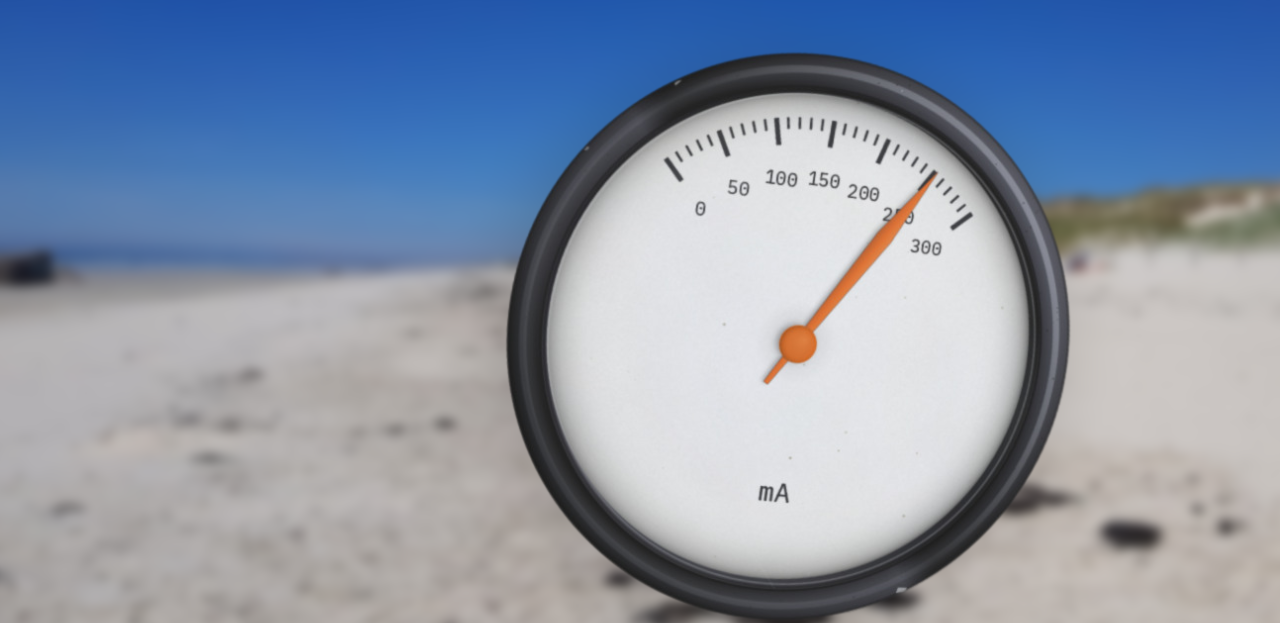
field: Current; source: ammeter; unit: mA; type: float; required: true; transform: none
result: 250 mA
